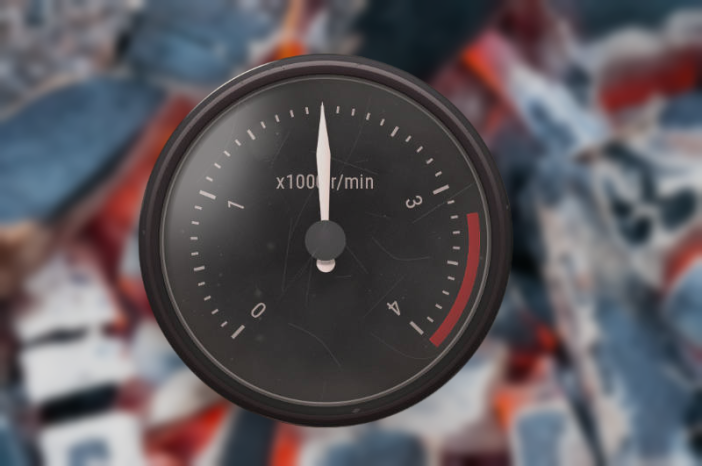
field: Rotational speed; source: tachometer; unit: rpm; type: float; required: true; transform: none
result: 2000 rpm
